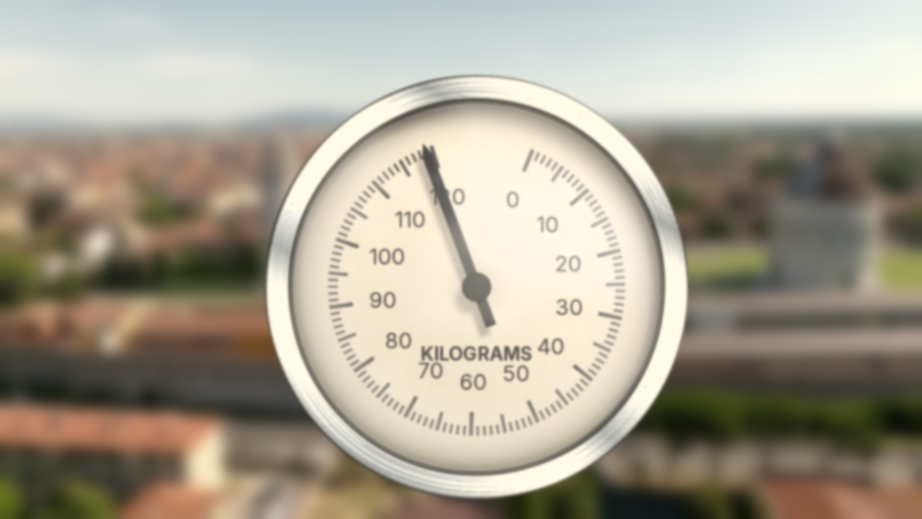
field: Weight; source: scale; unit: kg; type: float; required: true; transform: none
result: 119 kg
